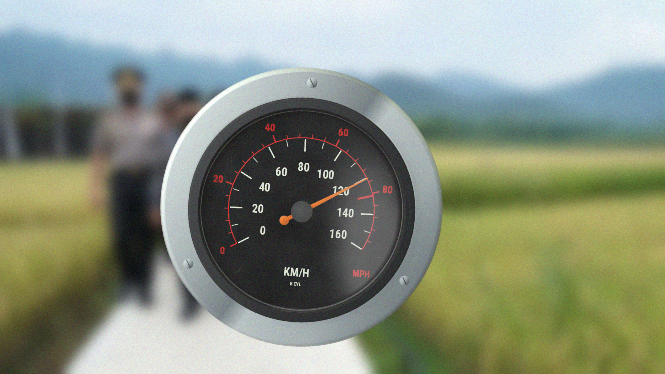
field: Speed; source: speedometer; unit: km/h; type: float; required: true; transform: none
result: 120 km/h
